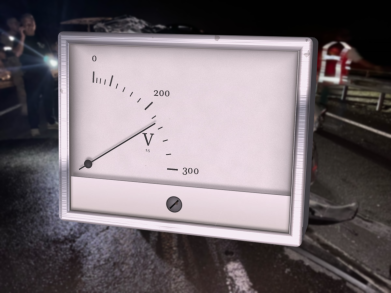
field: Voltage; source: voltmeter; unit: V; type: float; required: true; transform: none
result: 230 V
